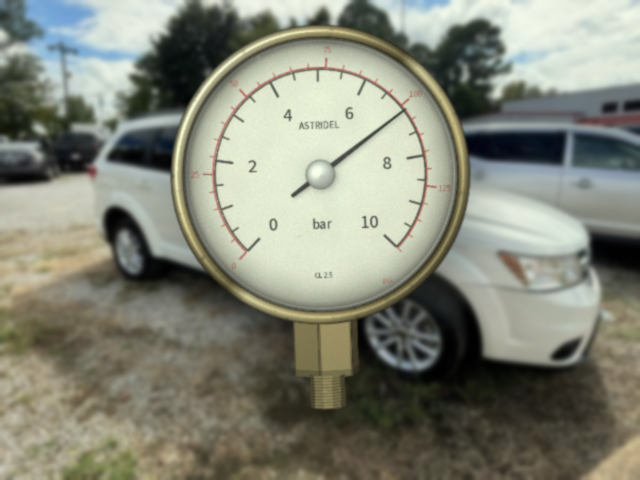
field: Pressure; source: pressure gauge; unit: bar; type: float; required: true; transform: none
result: 7 bar
